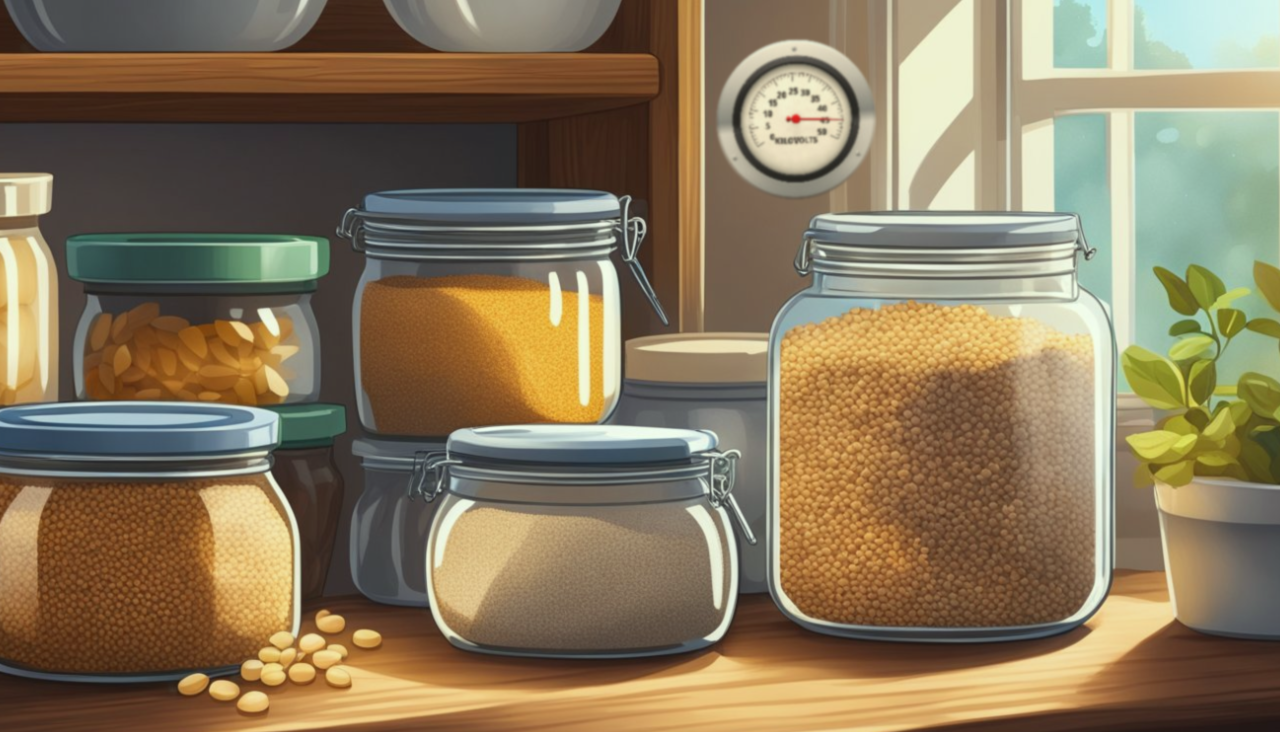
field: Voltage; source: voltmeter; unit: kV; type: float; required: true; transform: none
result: 45 kV
